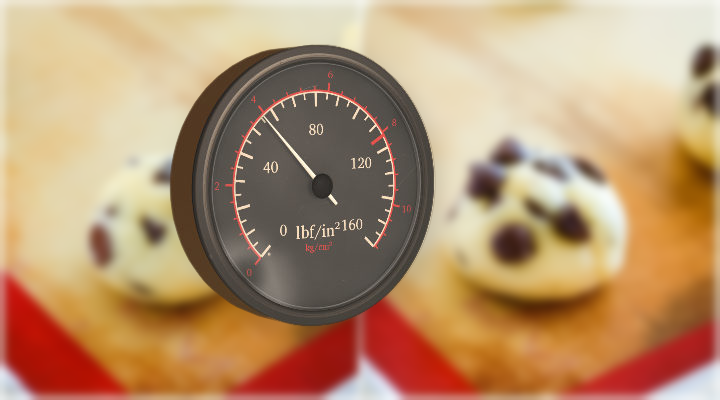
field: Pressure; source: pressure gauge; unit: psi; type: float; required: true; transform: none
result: 55 psi
